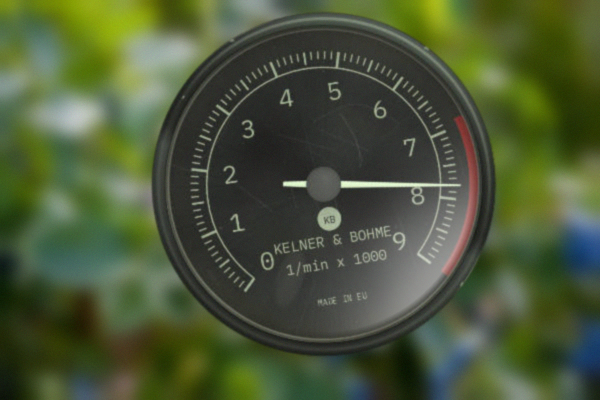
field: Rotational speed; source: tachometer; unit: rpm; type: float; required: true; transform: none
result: 7800 rpm
